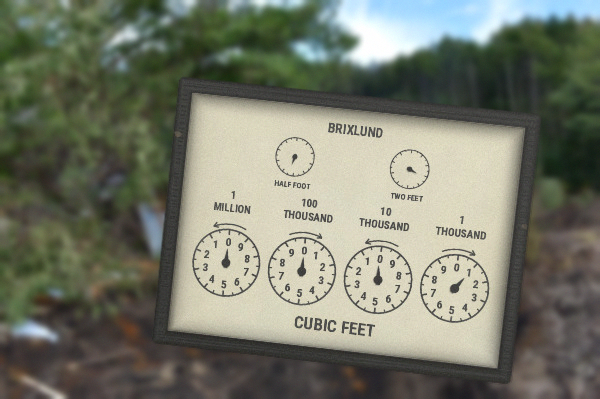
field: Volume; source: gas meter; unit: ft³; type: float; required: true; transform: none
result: 100 ft³
